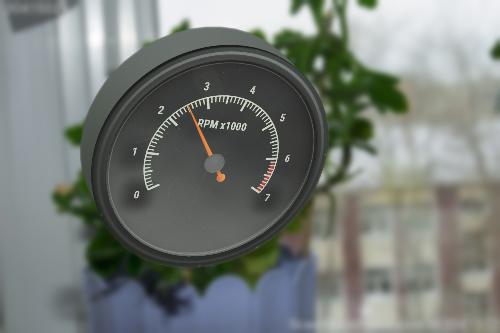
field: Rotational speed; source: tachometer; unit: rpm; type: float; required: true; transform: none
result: 2500 rpm
